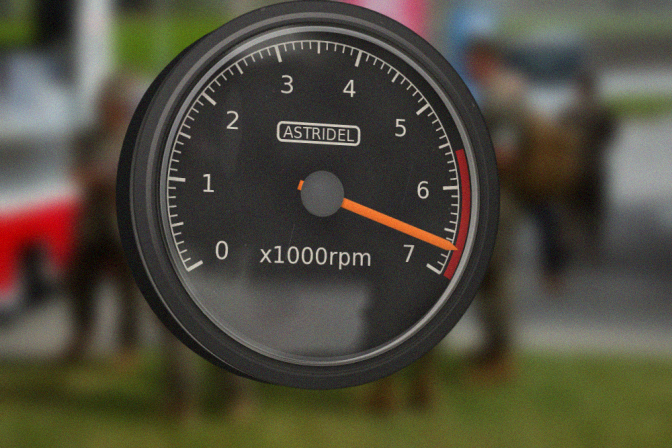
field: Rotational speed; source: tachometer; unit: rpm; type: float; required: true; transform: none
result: 6700 rpm
